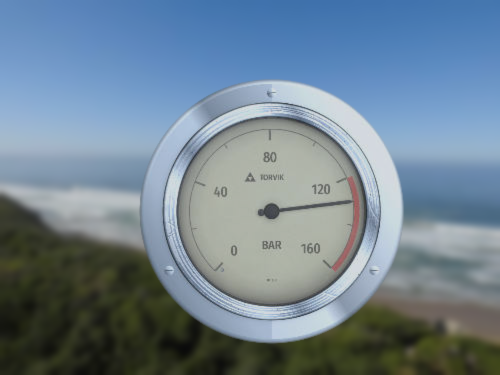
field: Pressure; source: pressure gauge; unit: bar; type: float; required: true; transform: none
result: 130 bar
